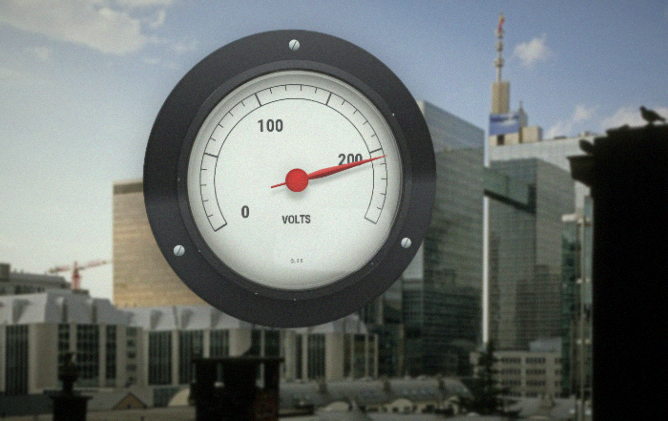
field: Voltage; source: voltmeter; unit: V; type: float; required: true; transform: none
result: 205 V
